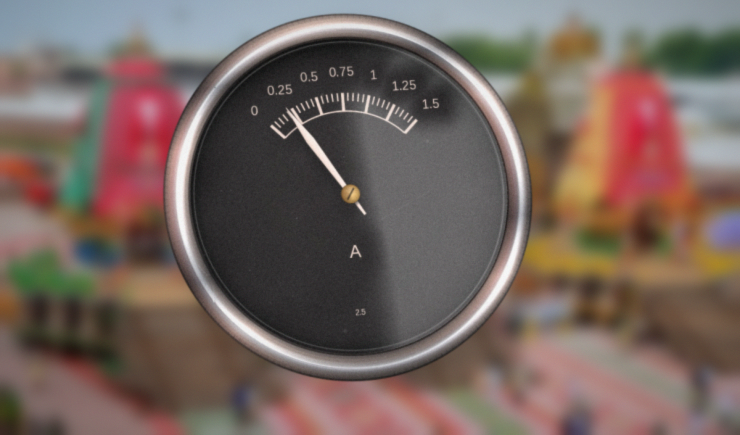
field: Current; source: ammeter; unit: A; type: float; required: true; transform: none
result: 0.2 A
